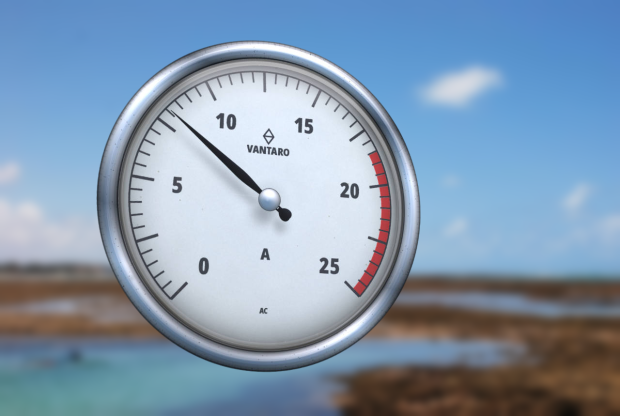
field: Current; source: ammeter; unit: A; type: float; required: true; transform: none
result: 8 A
